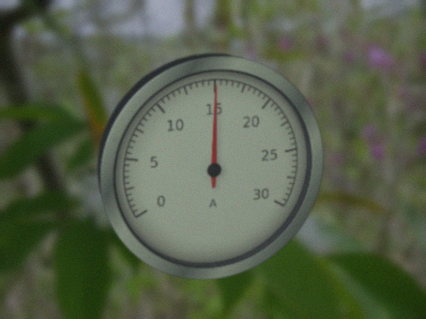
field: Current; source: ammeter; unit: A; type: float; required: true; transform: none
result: 15 A
